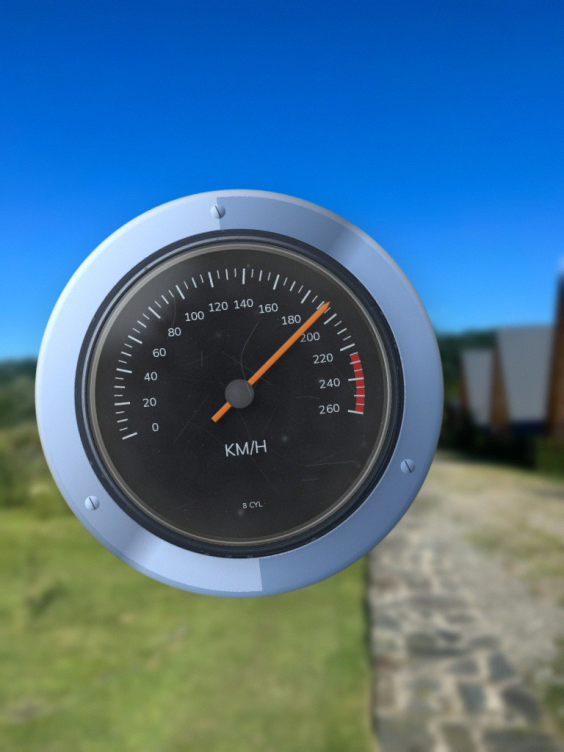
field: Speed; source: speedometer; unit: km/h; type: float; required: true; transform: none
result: 192.5 km/h
